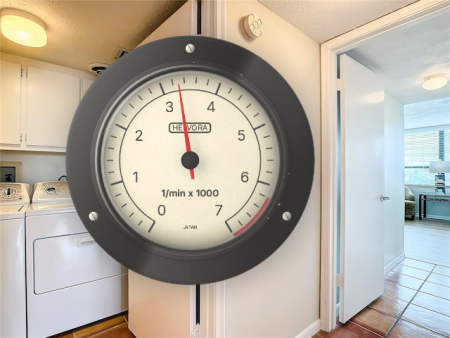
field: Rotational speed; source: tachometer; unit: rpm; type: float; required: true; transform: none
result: 3300 rpm
